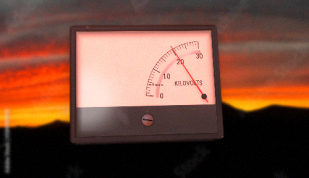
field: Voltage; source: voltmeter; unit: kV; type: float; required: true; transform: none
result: 20 kV
